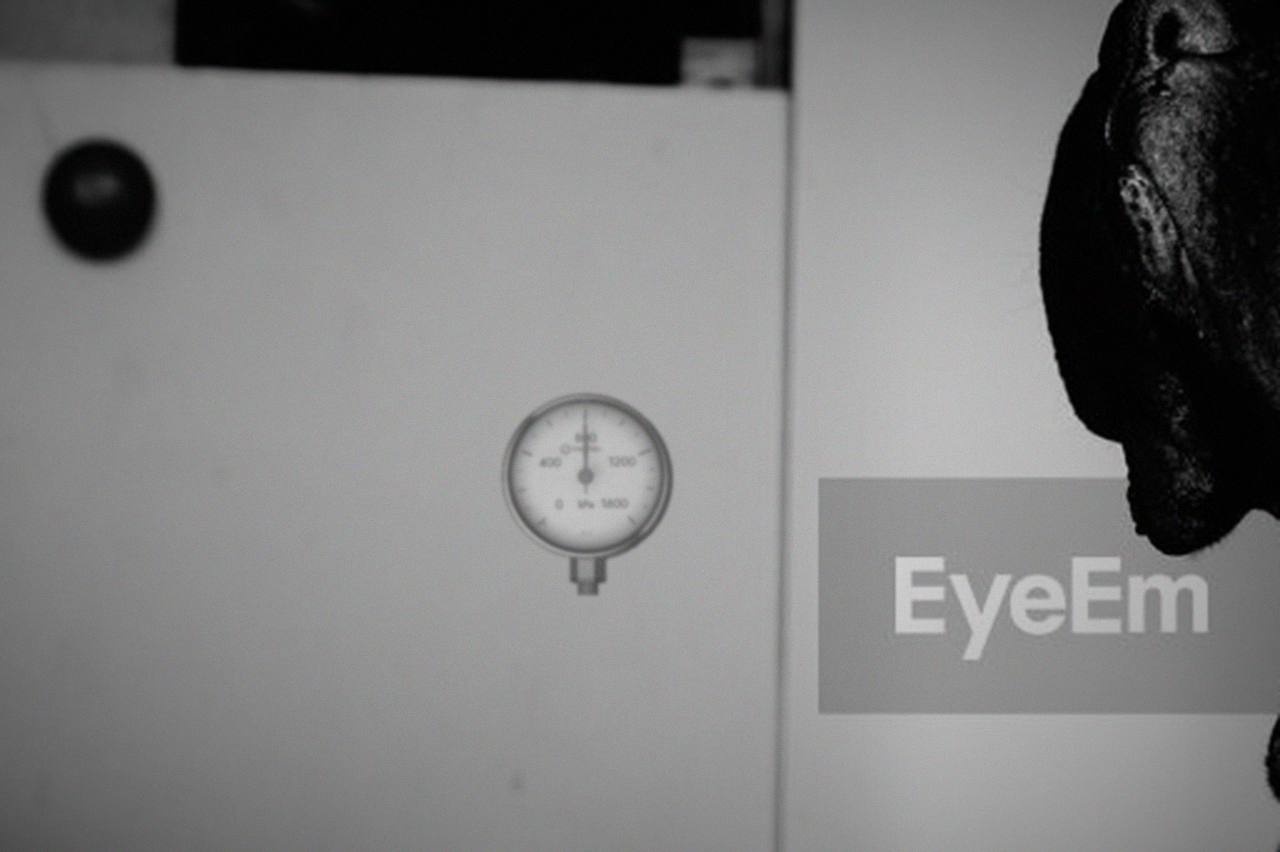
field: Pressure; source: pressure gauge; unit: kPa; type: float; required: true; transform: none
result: 800 kPa
